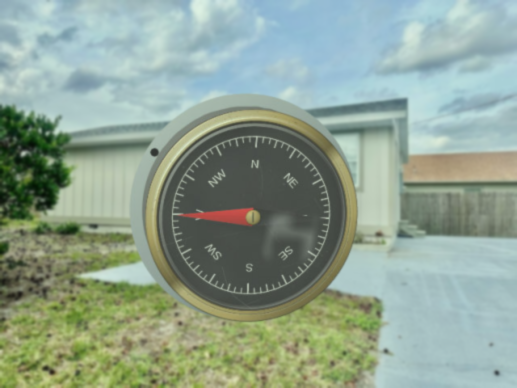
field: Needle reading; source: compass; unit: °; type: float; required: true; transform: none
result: 270 °
